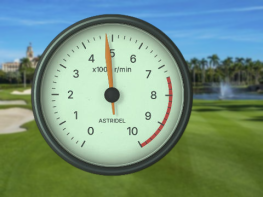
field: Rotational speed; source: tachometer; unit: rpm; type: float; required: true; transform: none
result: 4800 rpm
